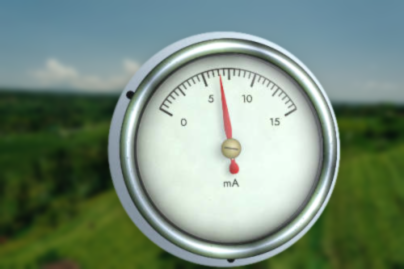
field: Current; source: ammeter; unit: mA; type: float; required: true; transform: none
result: 6.5 mA
